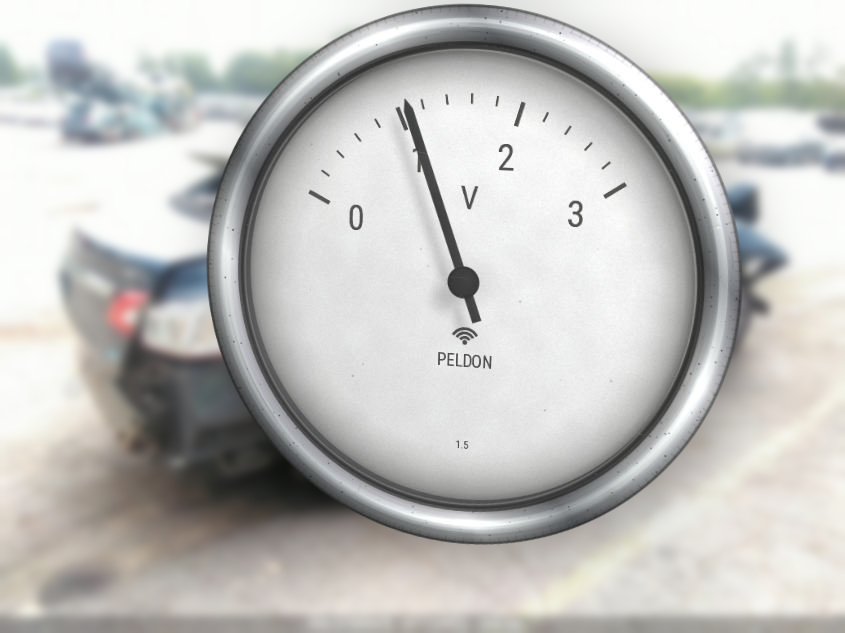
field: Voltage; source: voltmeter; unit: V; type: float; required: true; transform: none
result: 1.1 V
